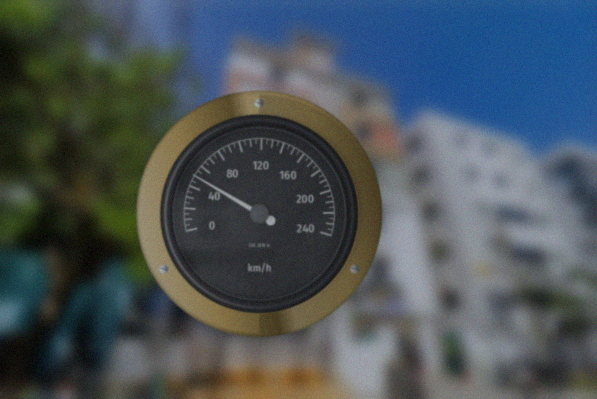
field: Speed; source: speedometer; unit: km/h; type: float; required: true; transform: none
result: 50 km/h
